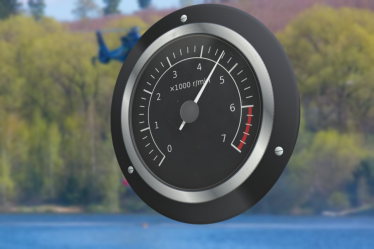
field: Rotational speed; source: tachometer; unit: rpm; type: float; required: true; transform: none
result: 4600 rpm
